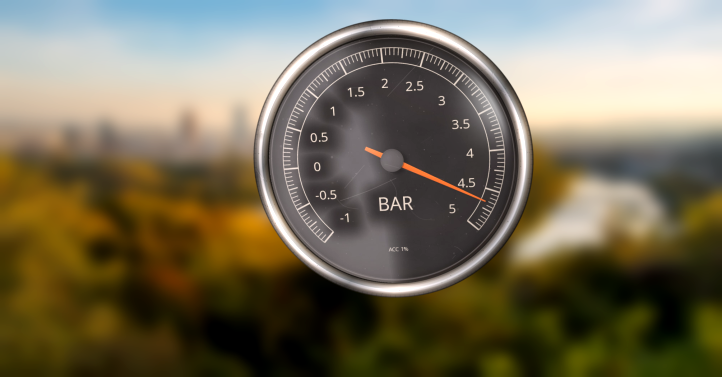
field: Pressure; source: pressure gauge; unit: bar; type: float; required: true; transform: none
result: 4.65 bar
